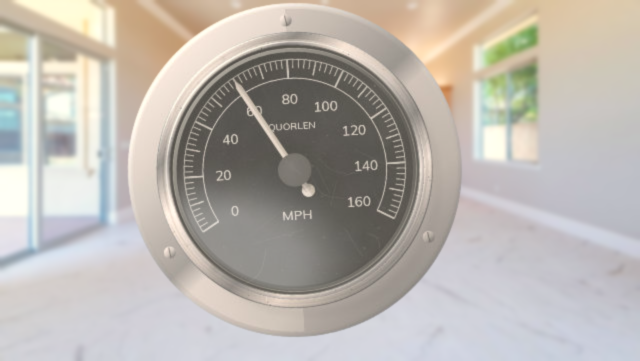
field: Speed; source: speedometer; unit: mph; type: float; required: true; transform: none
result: 60 mph
